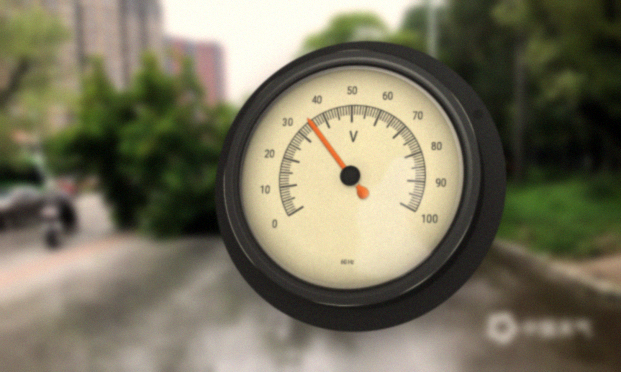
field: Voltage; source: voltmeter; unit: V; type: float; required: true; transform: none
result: 35 V
